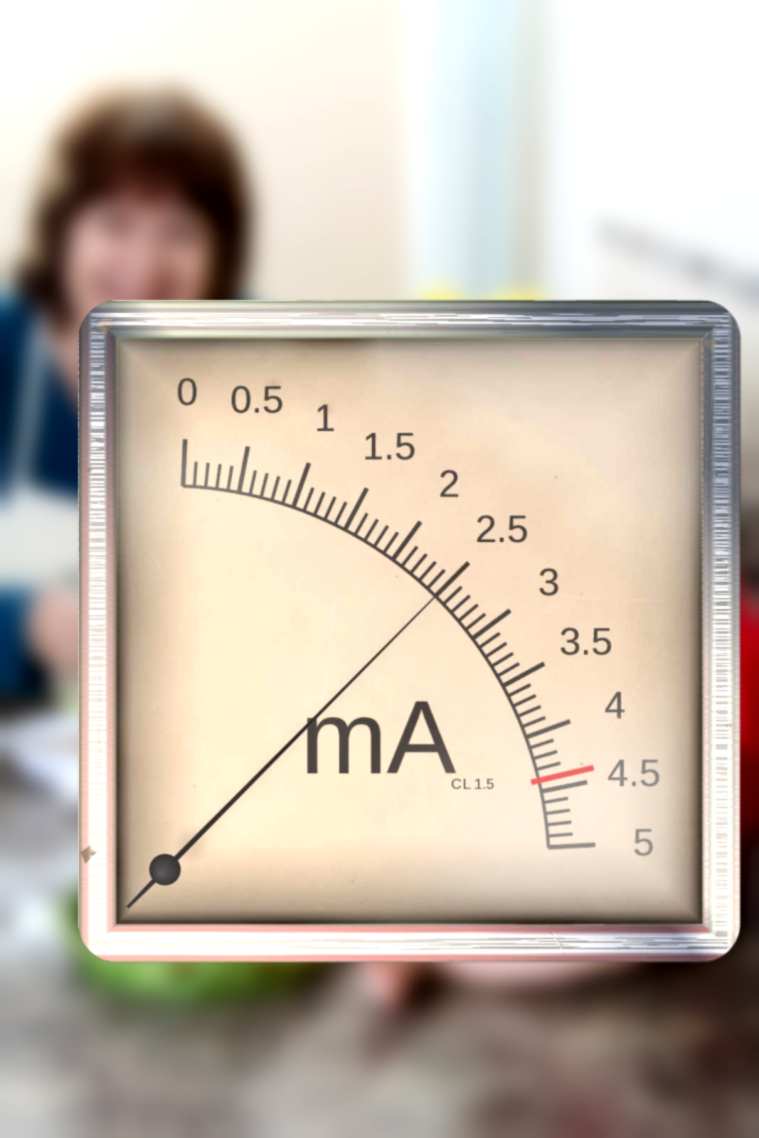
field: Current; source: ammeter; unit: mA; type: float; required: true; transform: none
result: 2.5 mA
